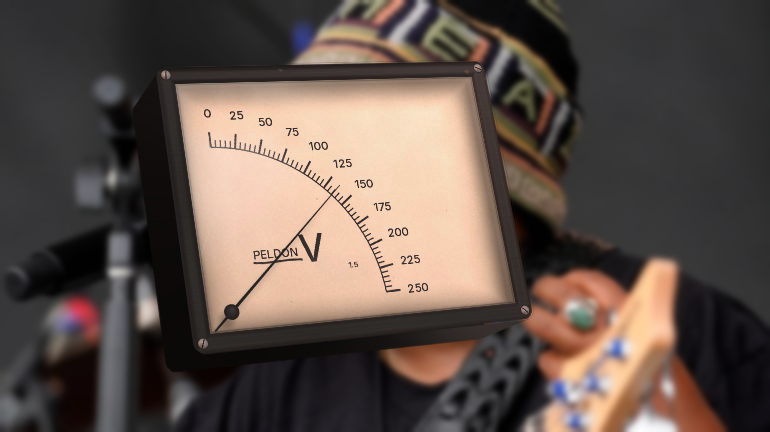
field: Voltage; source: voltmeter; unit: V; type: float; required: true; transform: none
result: 135 V
